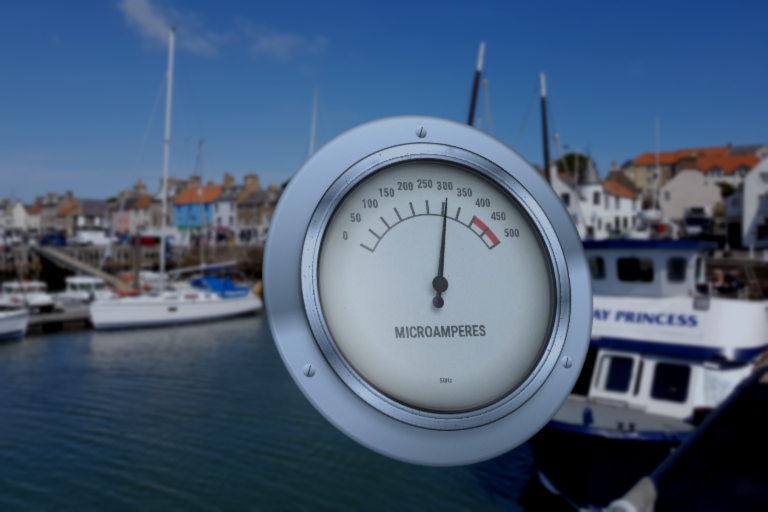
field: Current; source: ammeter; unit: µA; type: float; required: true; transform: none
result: 300 µA
